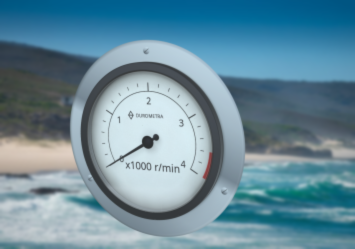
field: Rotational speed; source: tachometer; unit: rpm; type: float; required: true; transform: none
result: 0 rpm
